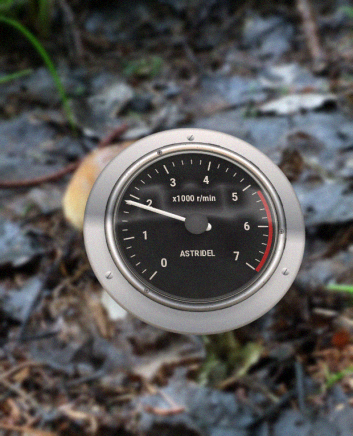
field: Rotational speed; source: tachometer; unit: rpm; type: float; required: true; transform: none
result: 1800 rpm
